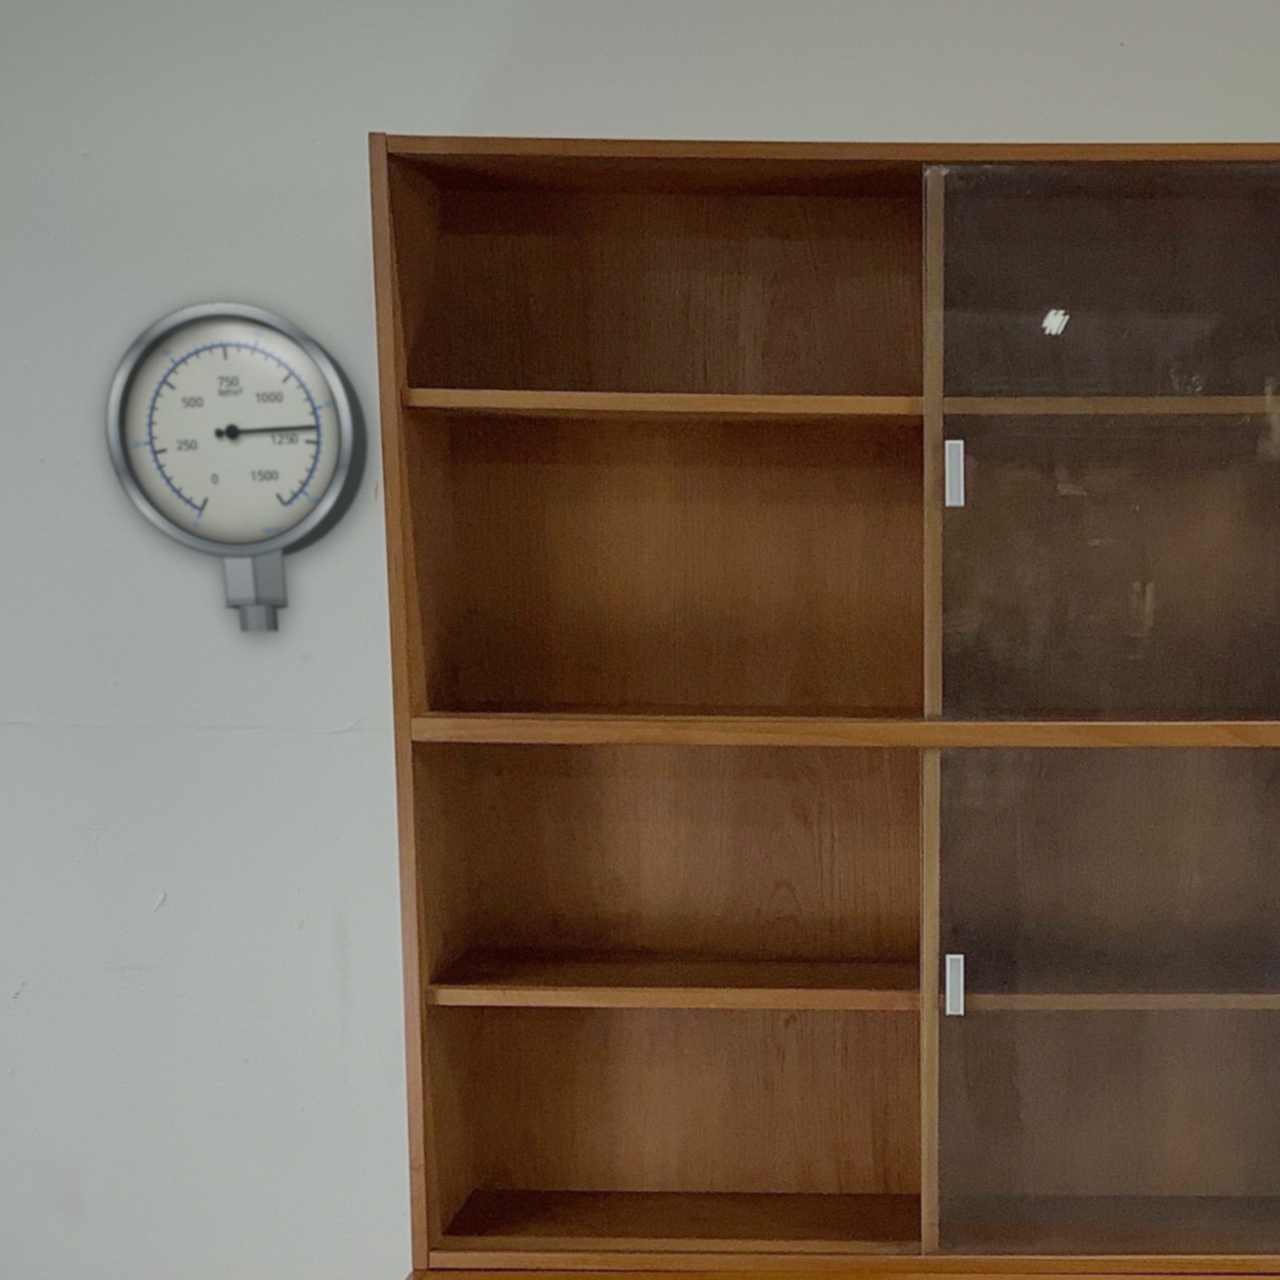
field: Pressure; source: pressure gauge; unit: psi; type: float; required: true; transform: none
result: 1200 psi
